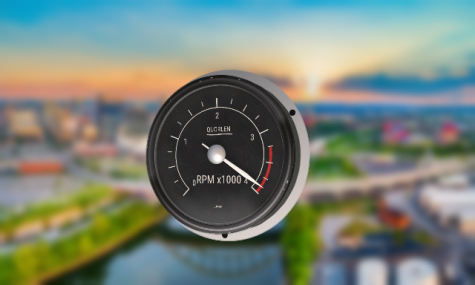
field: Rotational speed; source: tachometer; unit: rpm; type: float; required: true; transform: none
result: 3875 rpm
